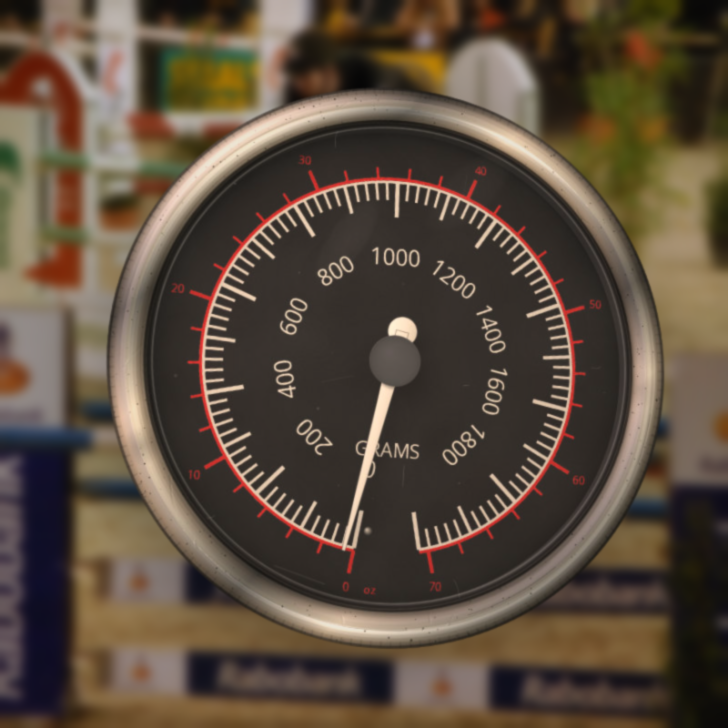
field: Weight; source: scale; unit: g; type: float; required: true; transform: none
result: 20 g
